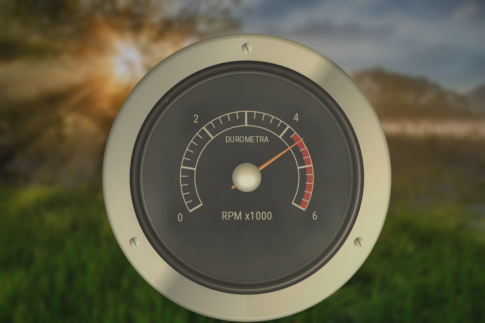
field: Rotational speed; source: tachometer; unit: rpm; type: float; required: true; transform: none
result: 4400 rpm
